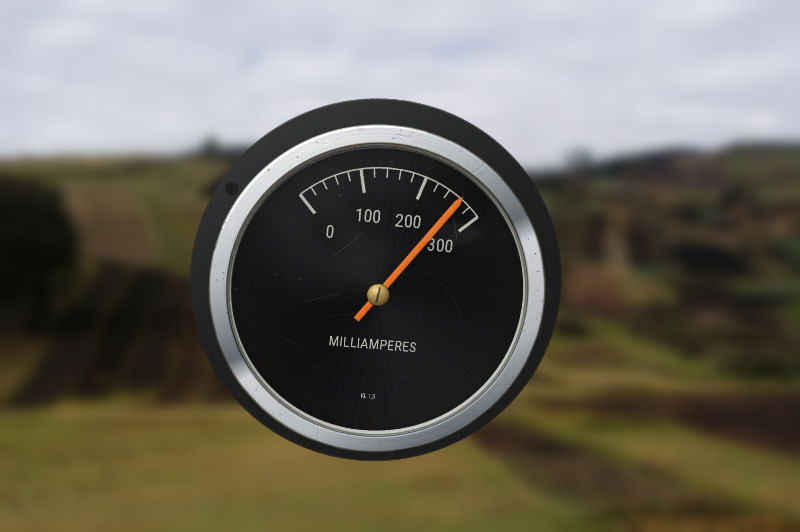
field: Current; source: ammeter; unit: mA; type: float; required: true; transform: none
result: 260 mA
